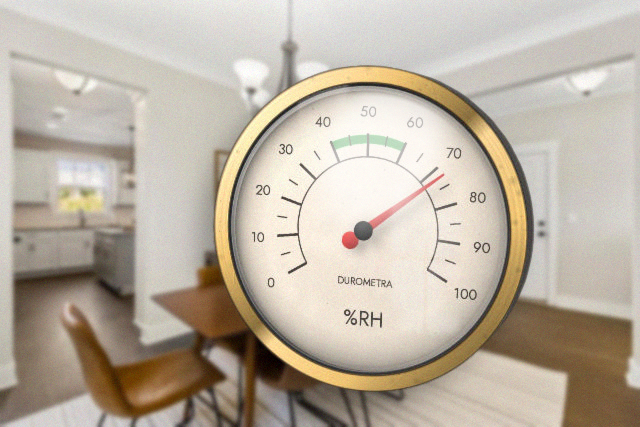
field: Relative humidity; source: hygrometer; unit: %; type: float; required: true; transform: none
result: 72.5 %
